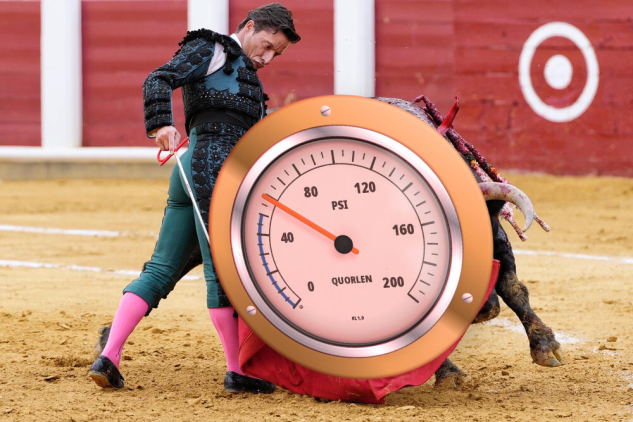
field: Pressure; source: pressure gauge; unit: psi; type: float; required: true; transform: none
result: 60 psi
